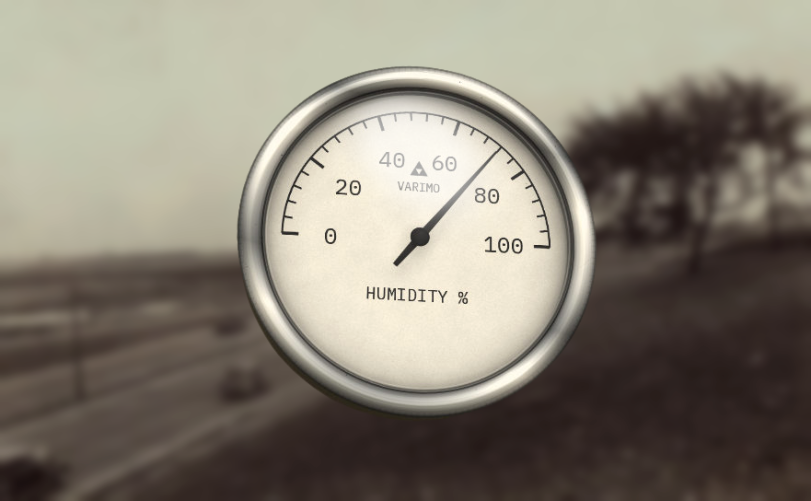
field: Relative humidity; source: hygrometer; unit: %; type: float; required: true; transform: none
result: 72 %
